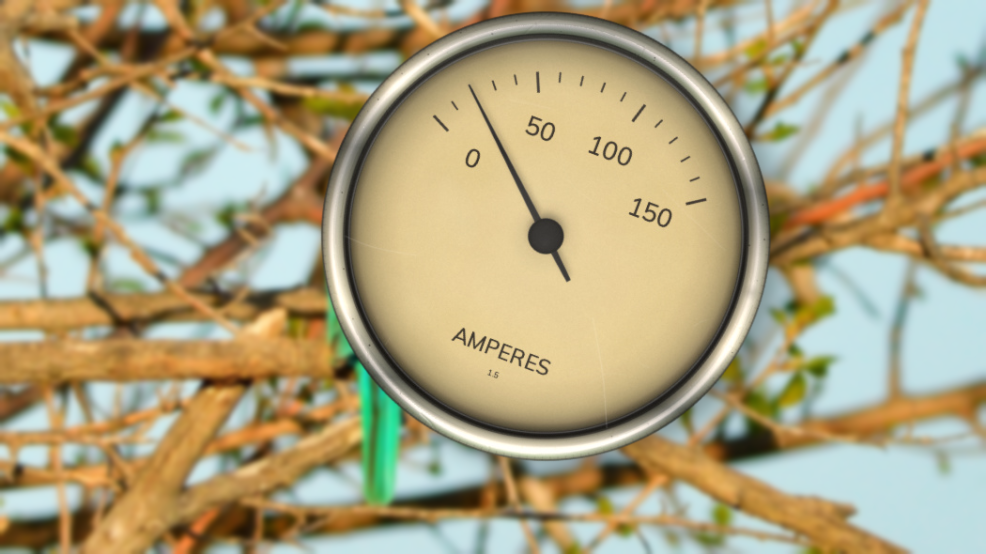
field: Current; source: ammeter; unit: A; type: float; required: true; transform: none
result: 20 A
